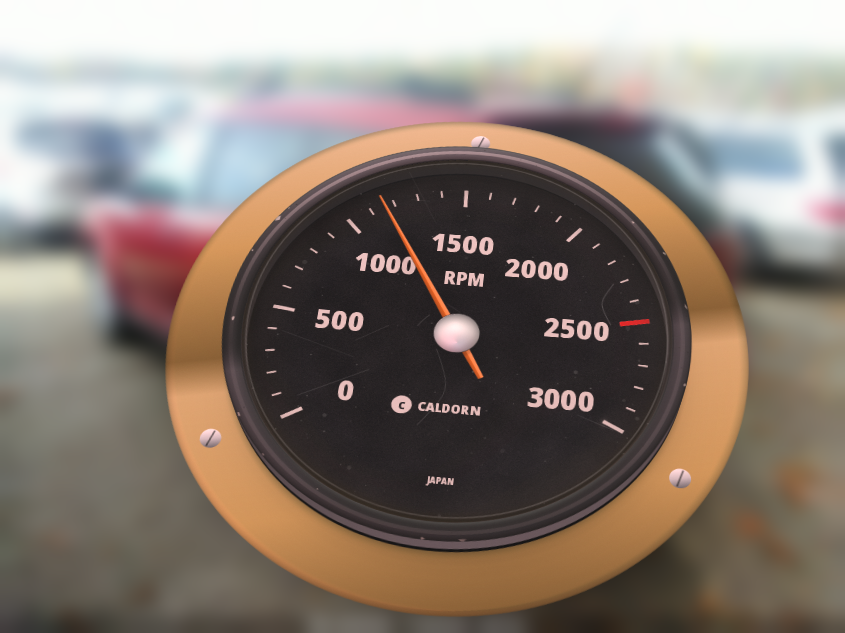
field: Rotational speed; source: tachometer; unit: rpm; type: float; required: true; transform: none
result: 1150 rpm
